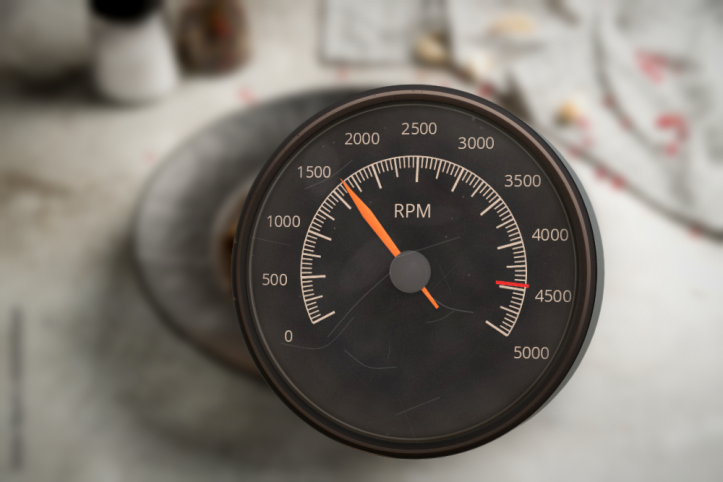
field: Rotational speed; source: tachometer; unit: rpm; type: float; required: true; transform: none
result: 1650 rpm
